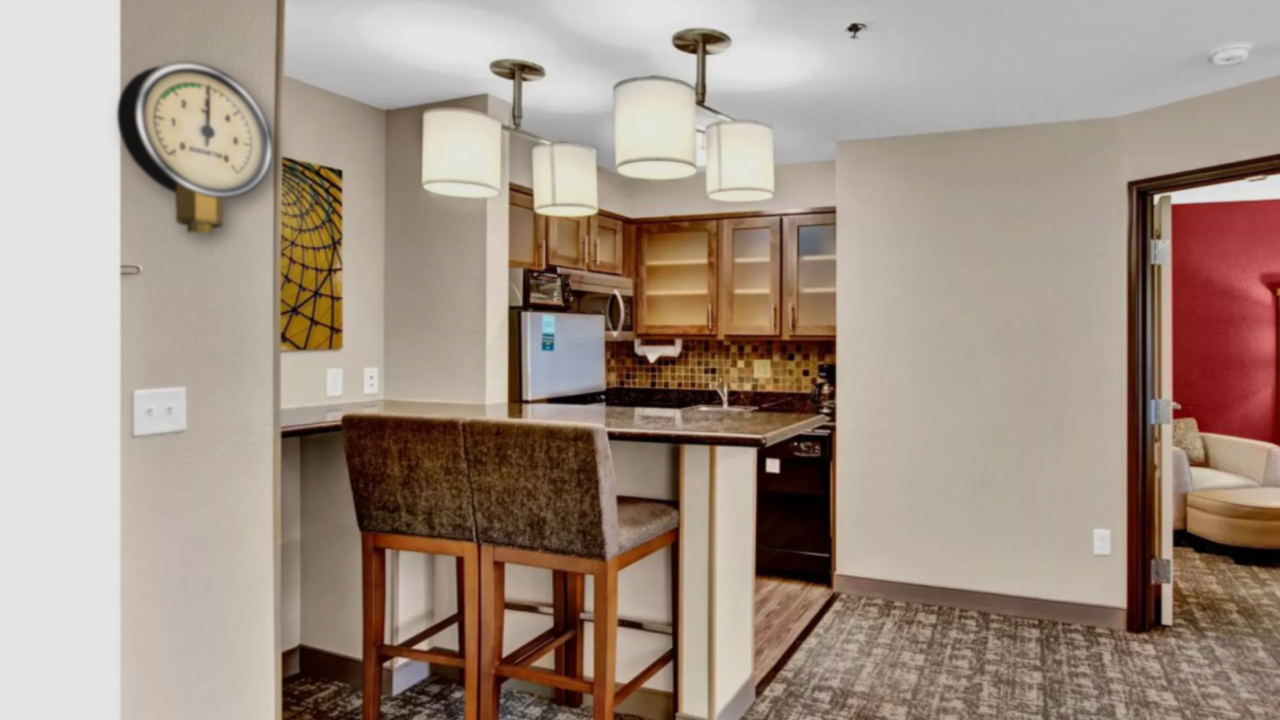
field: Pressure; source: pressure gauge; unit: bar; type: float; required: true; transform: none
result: 3 bar
